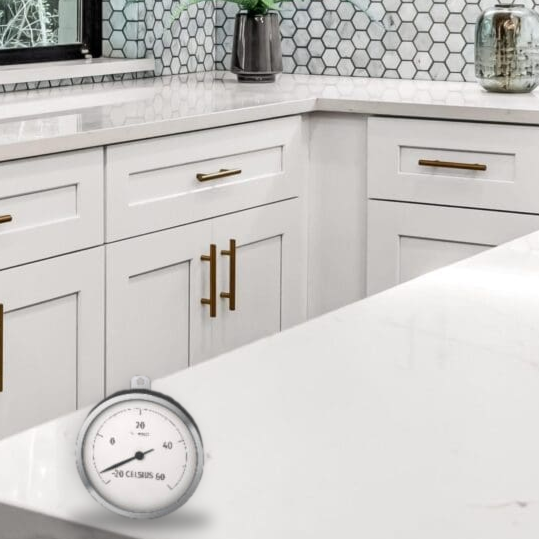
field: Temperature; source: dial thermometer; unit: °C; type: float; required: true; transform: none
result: -15 °C
